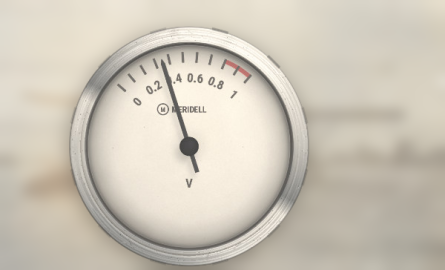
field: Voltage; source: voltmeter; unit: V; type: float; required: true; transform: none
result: 0.35 V
